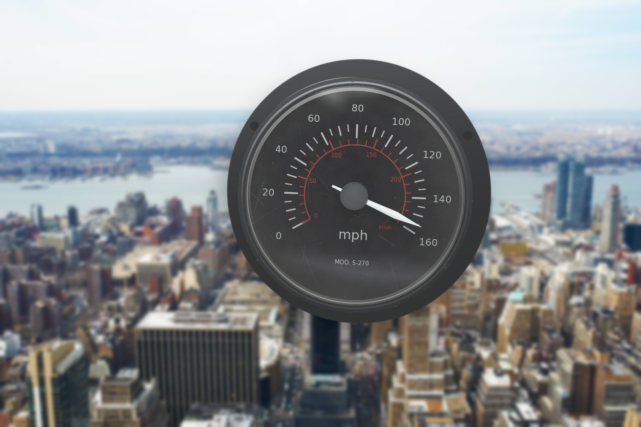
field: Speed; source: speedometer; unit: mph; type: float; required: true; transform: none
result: 155 mph
